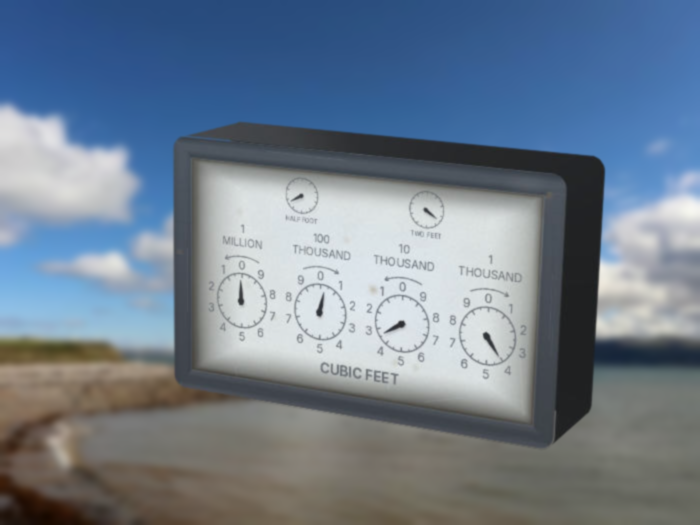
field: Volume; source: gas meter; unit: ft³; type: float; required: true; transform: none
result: 3400 ft³
